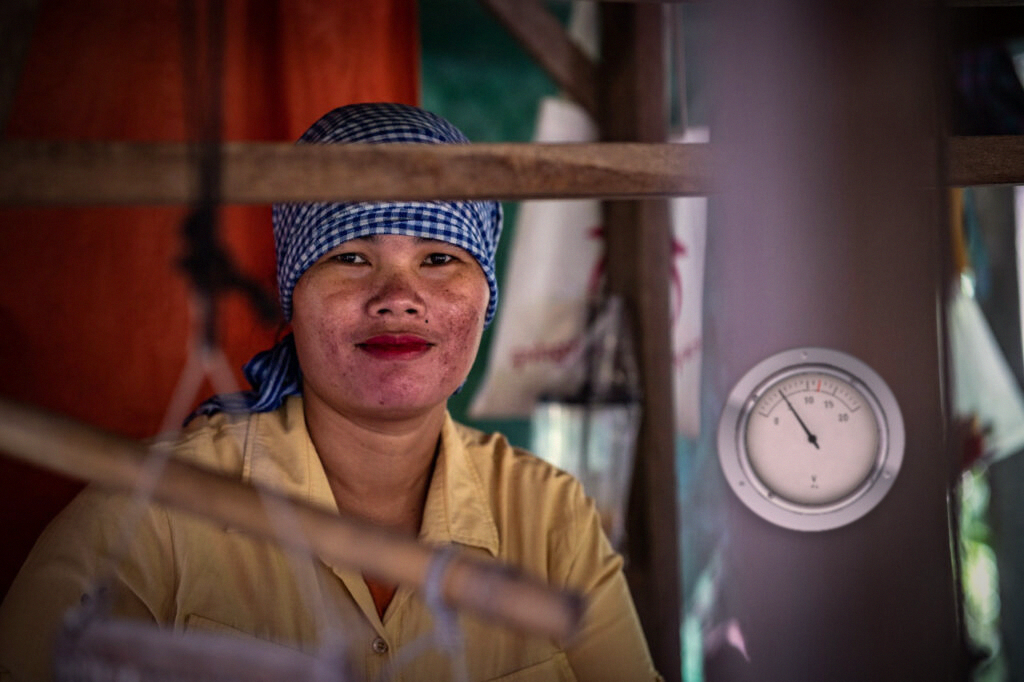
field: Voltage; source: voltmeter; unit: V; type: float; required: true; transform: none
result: 5 V
